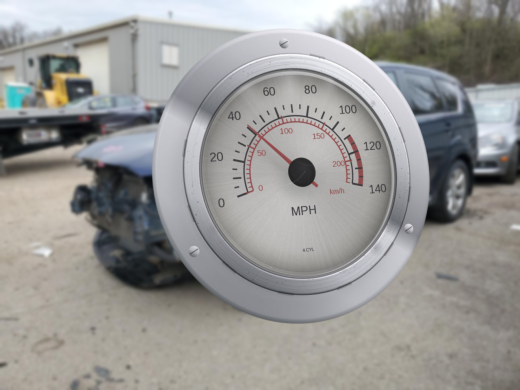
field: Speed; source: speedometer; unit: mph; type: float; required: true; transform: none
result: 40 mph
